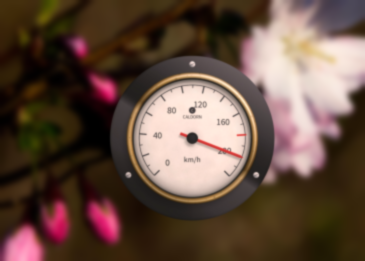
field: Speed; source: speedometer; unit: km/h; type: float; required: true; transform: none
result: 200 km/h
